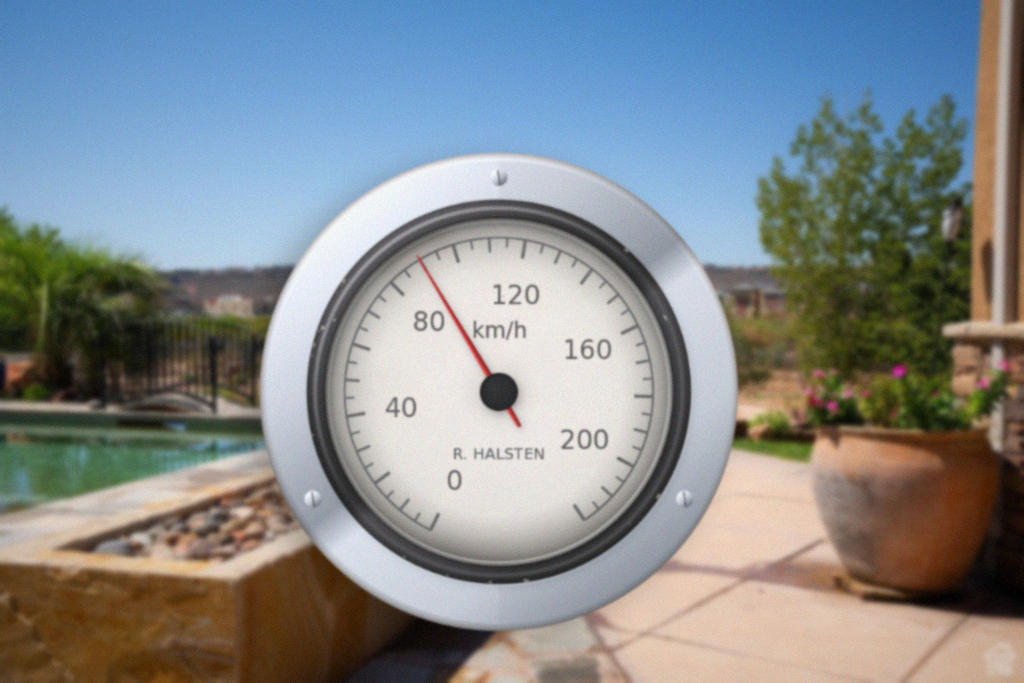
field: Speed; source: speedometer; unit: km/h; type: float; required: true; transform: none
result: 90 km/h
